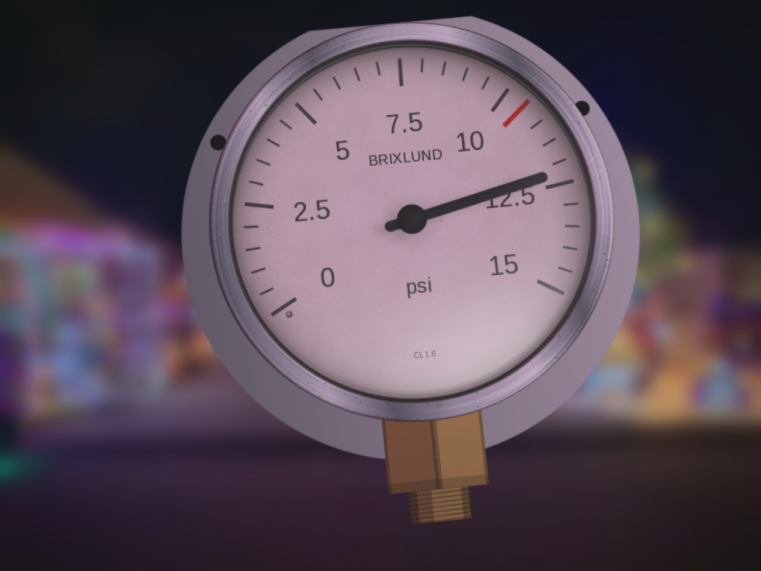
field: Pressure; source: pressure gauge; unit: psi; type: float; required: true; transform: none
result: 12.25 psi
